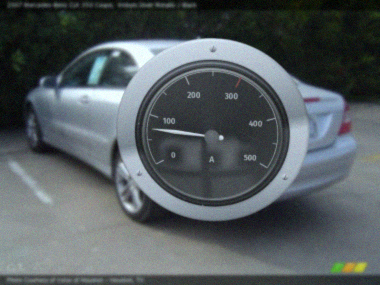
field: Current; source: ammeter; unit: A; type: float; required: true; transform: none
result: 75 A
